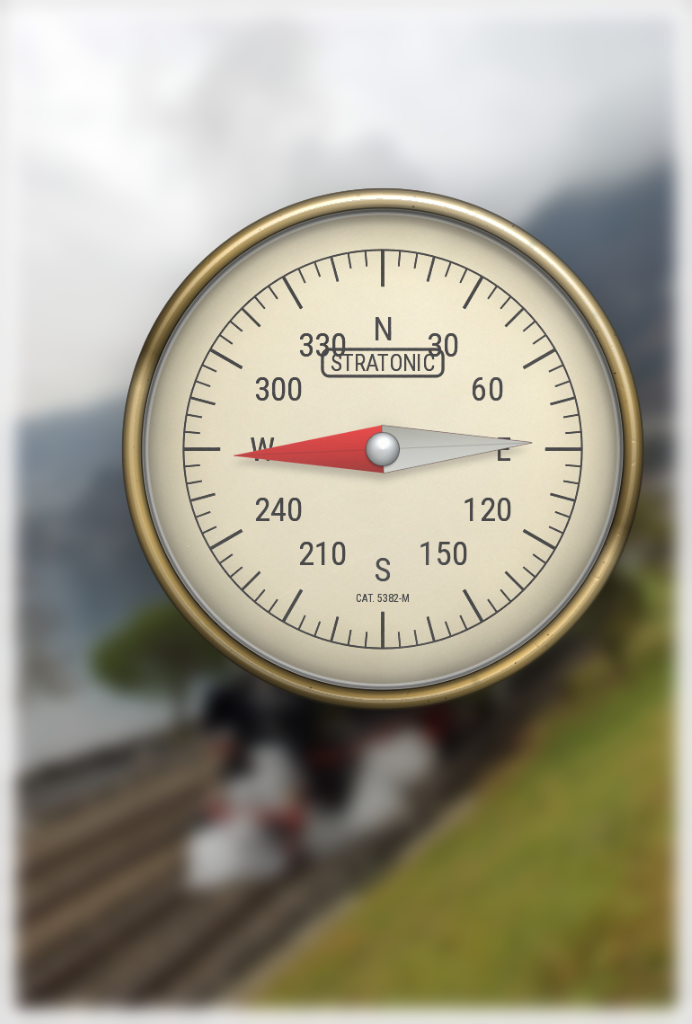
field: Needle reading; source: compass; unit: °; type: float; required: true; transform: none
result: 267.5 °
